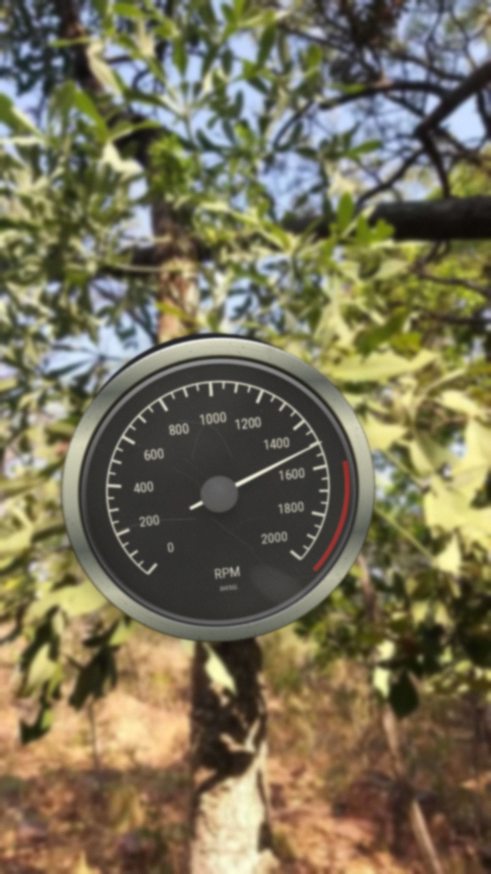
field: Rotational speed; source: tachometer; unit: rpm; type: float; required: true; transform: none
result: 1500 rpm
